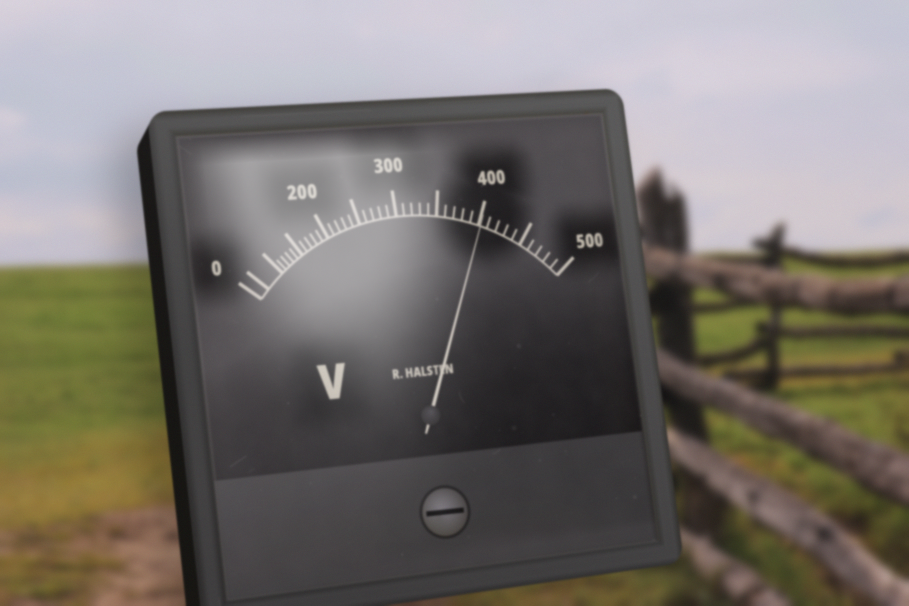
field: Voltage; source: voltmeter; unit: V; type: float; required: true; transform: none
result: 400 V
